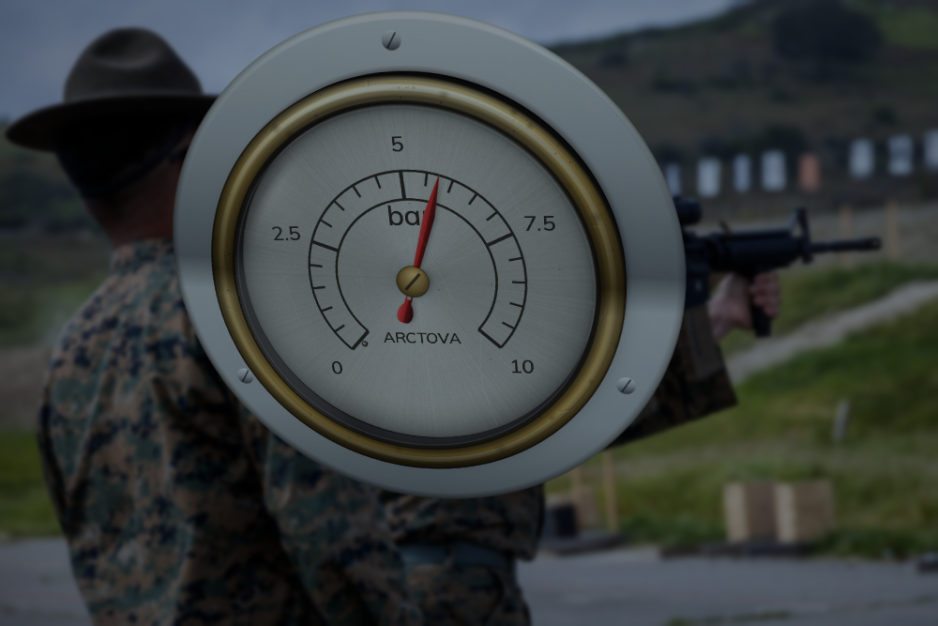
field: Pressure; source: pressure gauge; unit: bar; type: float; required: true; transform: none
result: 5.75 bar
